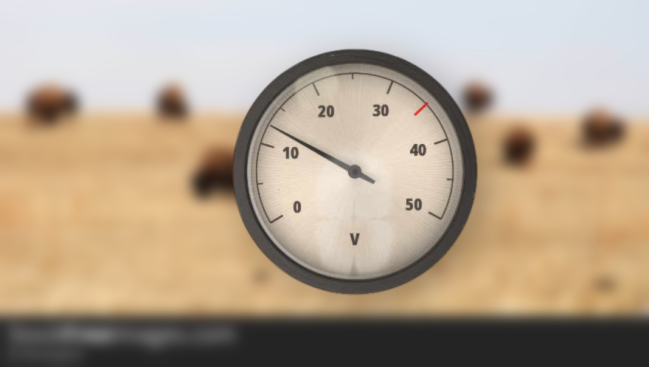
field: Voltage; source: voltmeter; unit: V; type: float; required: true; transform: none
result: 12.5 V
